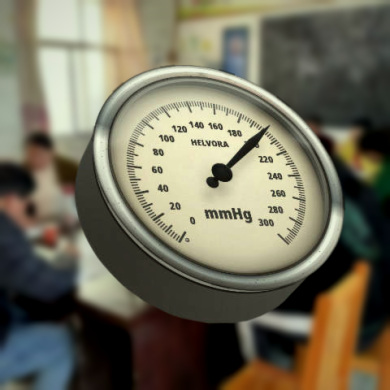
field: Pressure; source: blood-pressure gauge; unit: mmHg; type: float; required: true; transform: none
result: 200 mmHg
